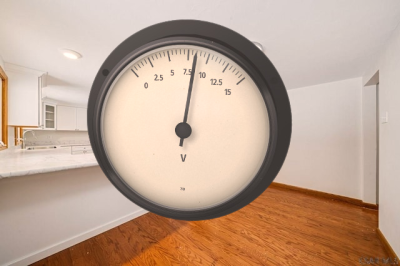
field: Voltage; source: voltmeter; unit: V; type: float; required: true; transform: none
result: 8.5 V
